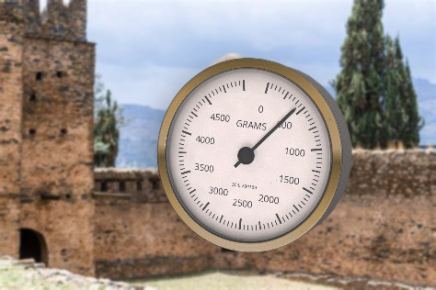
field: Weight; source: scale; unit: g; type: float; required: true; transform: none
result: 450 g
